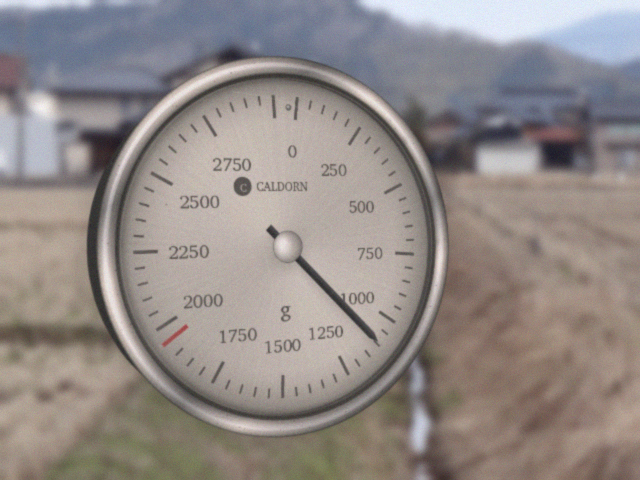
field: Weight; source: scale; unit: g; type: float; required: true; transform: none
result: 1100 g
